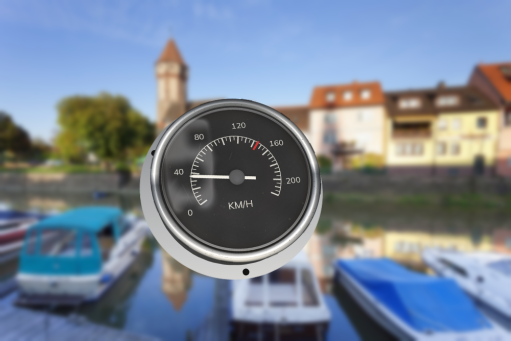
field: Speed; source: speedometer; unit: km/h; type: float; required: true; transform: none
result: 35 km/h
